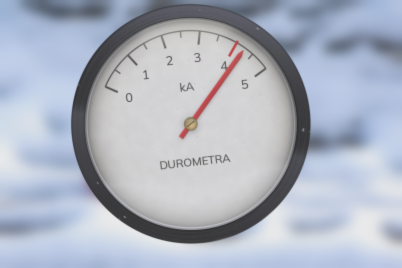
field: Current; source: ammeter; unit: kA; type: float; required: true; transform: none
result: 4.25 kA
